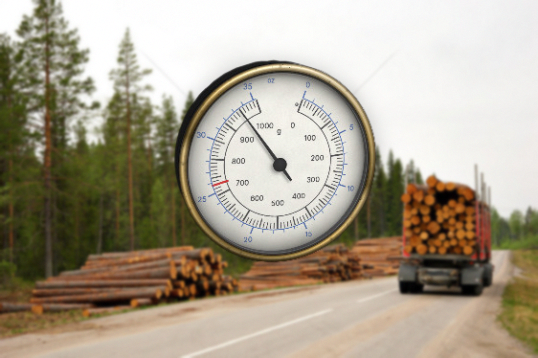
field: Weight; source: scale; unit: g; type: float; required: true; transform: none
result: 950 g
